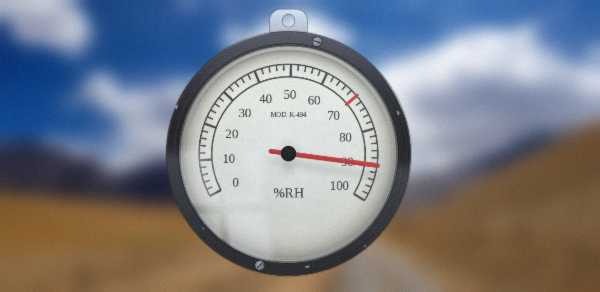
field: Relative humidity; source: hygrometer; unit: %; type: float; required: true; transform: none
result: 90 %
